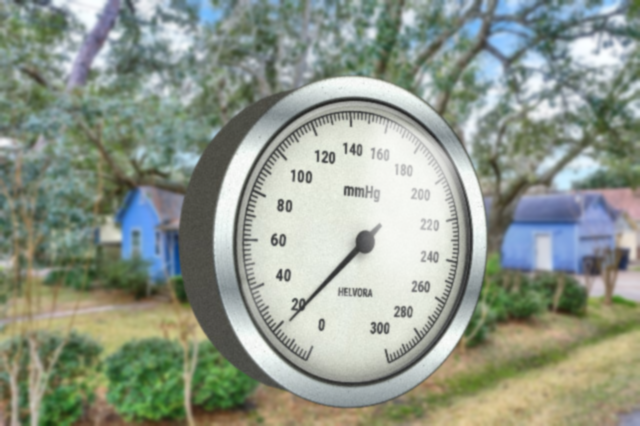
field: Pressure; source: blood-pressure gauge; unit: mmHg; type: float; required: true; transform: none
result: 20 mmHg
